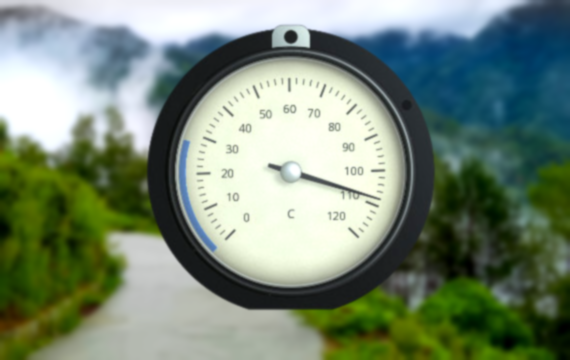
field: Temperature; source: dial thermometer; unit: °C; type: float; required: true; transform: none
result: 108 °C
